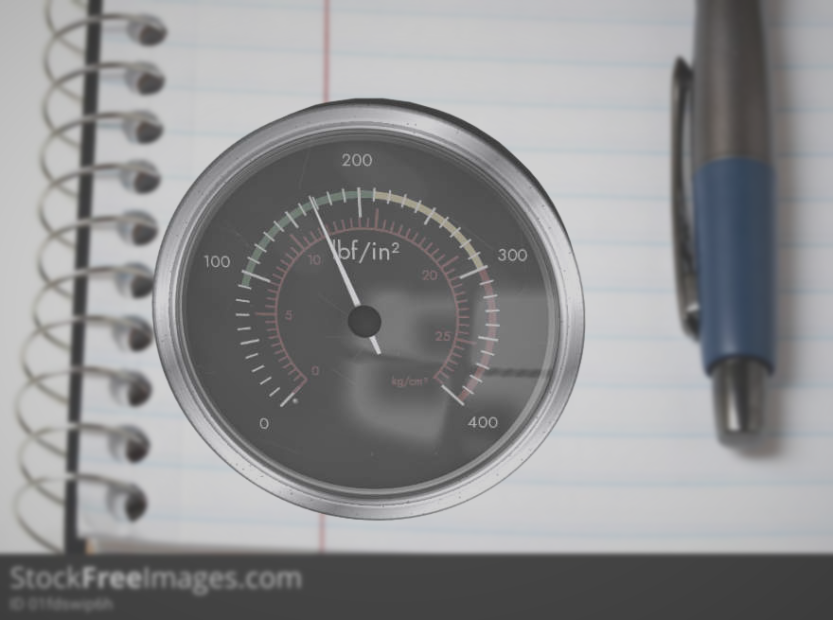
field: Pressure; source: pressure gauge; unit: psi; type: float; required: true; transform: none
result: 170 psi
